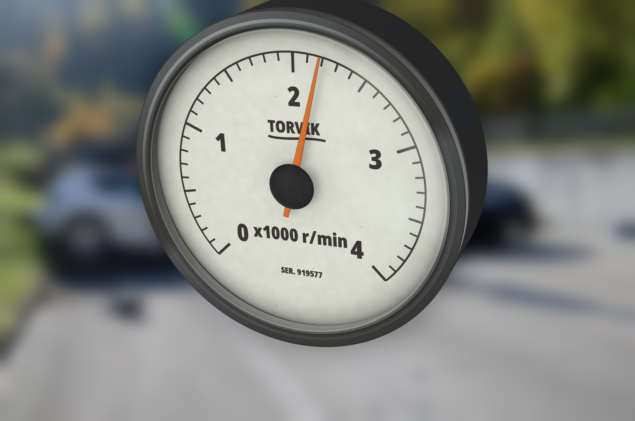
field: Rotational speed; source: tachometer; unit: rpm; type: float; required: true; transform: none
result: 2200 rpm
